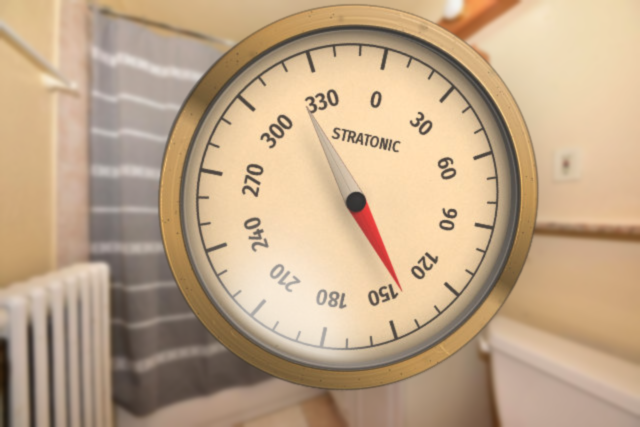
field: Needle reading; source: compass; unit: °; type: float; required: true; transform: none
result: 140 °
